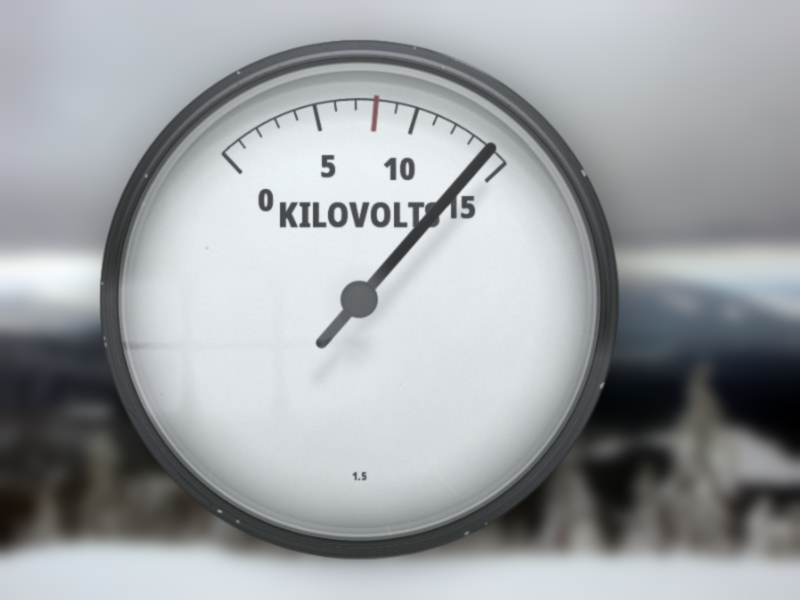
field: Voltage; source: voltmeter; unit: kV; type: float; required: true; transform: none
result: 14 kV
